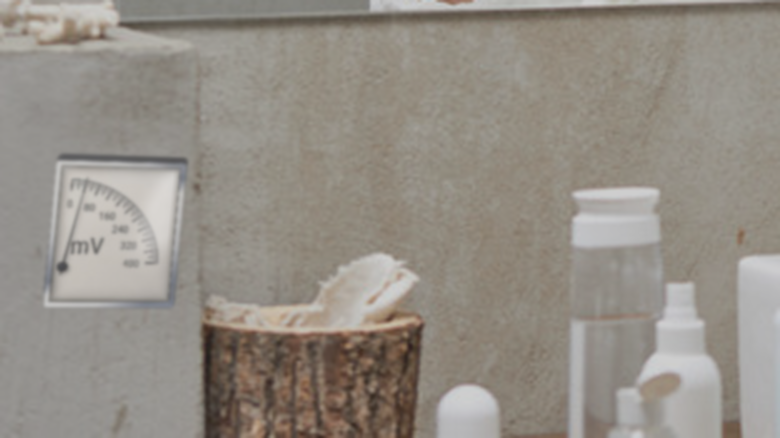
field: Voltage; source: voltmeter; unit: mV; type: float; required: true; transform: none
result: 40 mV
